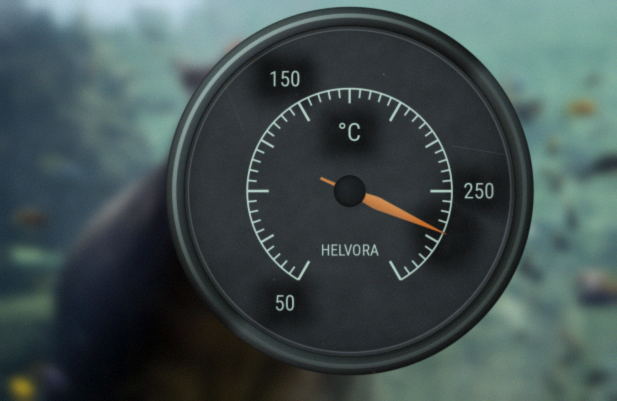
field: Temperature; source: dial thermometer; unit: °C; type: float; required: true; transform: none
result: 270 °C
